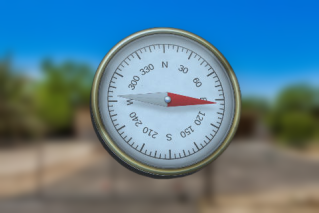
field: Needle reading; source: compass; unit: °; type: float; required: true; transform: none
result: 95 °
